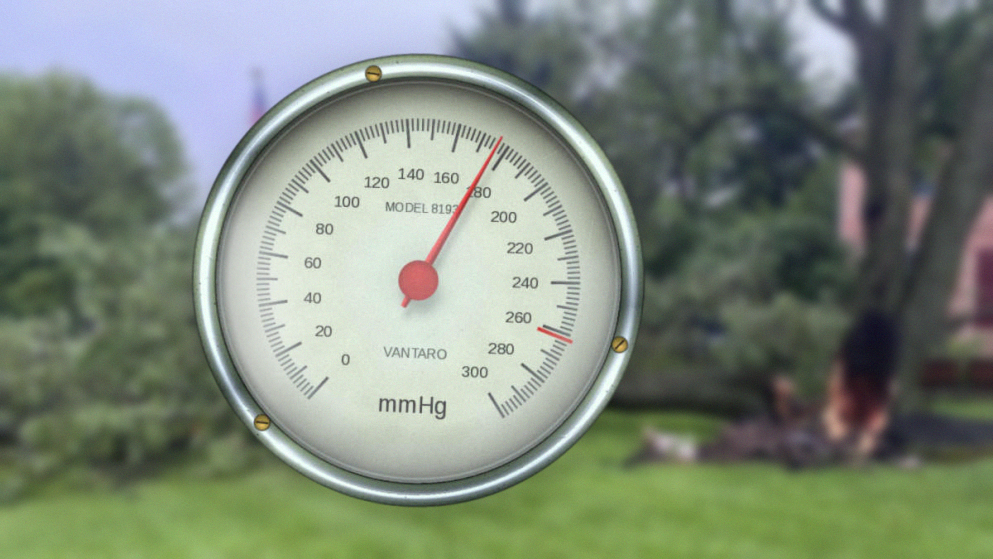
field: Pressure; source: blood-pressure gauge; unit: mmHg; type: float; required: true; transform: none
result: 176 mmHg
